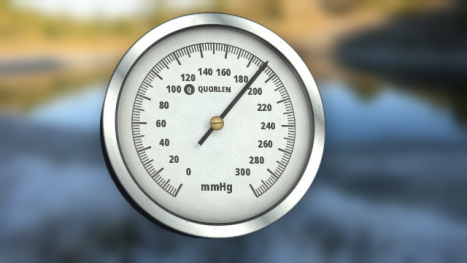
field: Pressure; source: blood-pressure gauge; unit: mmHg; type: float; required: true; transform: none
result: 190 mmHg
